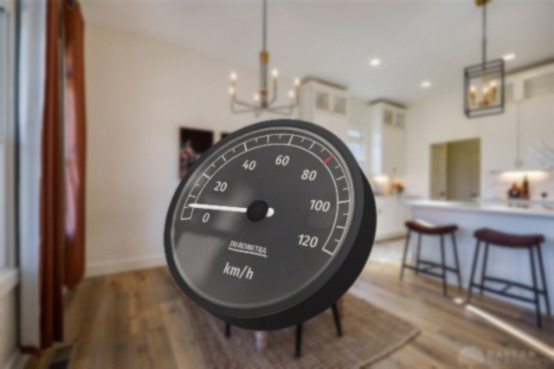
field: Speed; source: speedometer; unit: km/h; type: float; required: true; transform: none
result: 5 km/h
